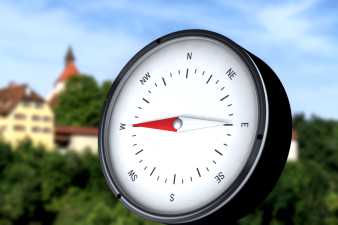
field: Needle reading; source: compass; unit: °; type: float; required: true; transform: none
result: 270 °
